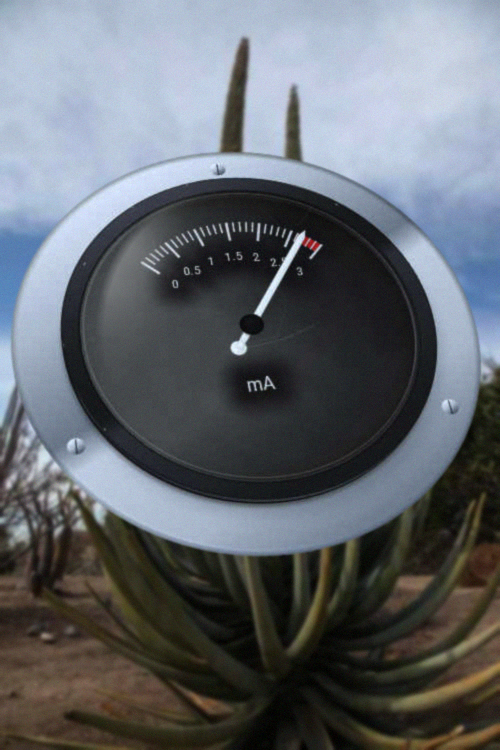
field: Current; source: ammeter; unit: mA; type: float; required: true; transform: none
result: 2.7 mA
